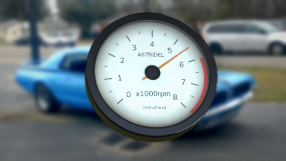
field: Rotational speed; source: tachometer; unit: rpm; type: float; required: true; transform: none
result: 5500 rpm
